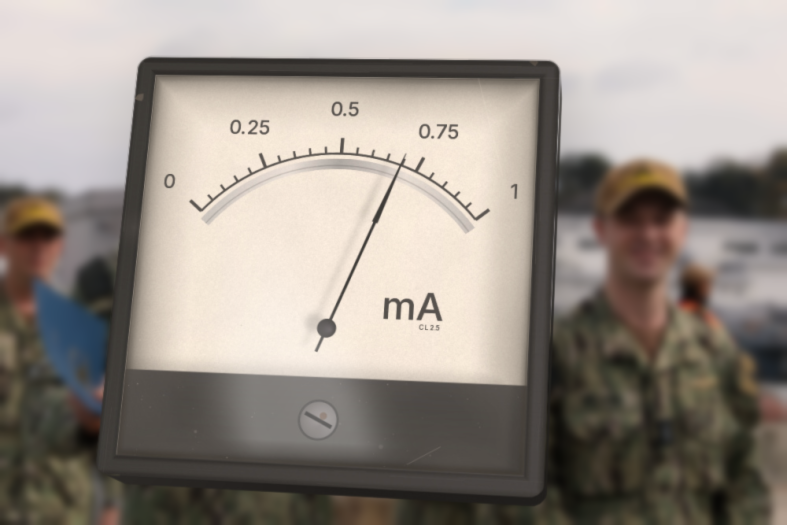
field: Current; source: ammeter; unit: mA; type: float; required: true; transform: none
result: 0.7 mA
